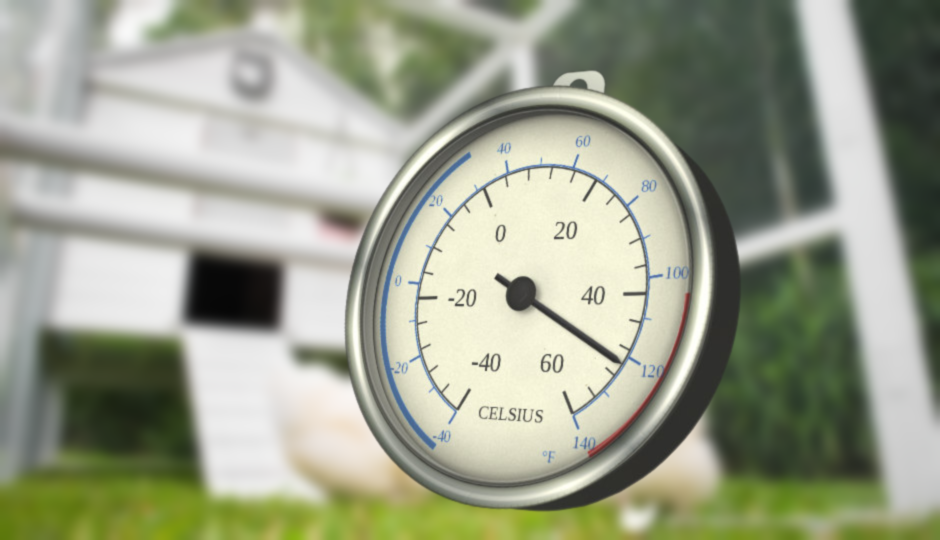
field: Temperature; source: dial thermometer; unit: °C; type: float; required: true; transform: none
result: 50 °C
